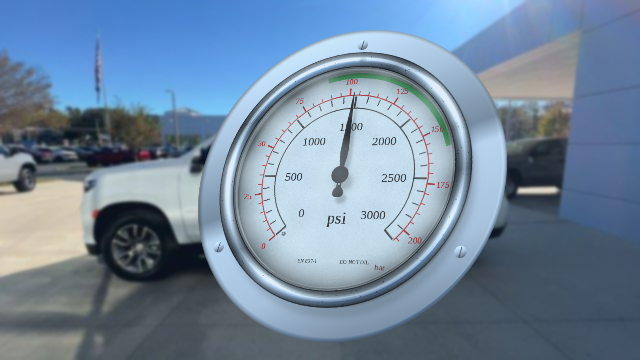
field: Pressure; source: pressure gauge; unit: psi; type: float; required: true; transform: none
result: 1500 psi
